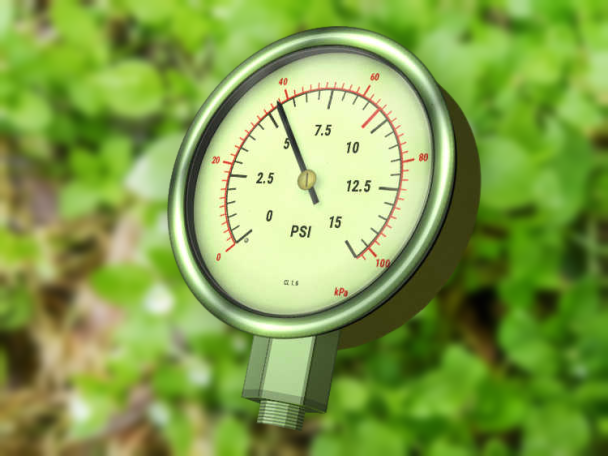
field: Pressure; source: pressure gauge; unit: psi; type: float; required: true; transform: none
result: 5.5 psi
